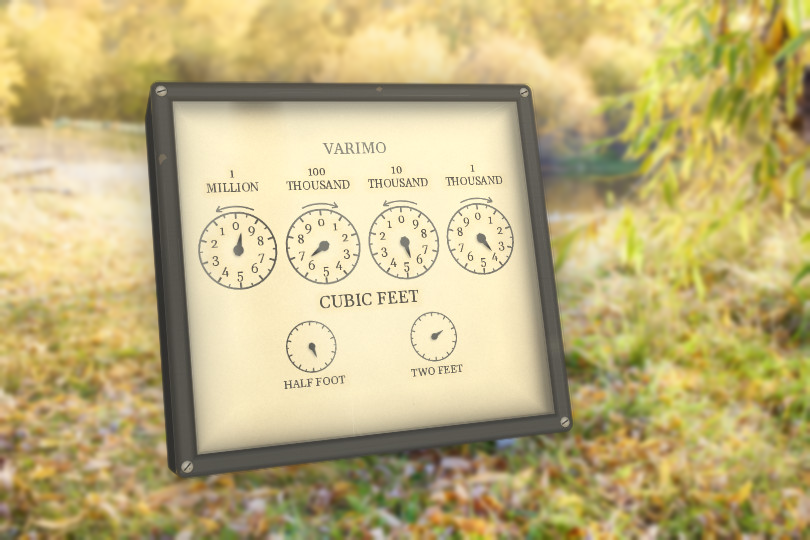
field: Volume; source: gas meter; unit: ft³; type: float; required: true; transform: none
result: 965400 ft³
